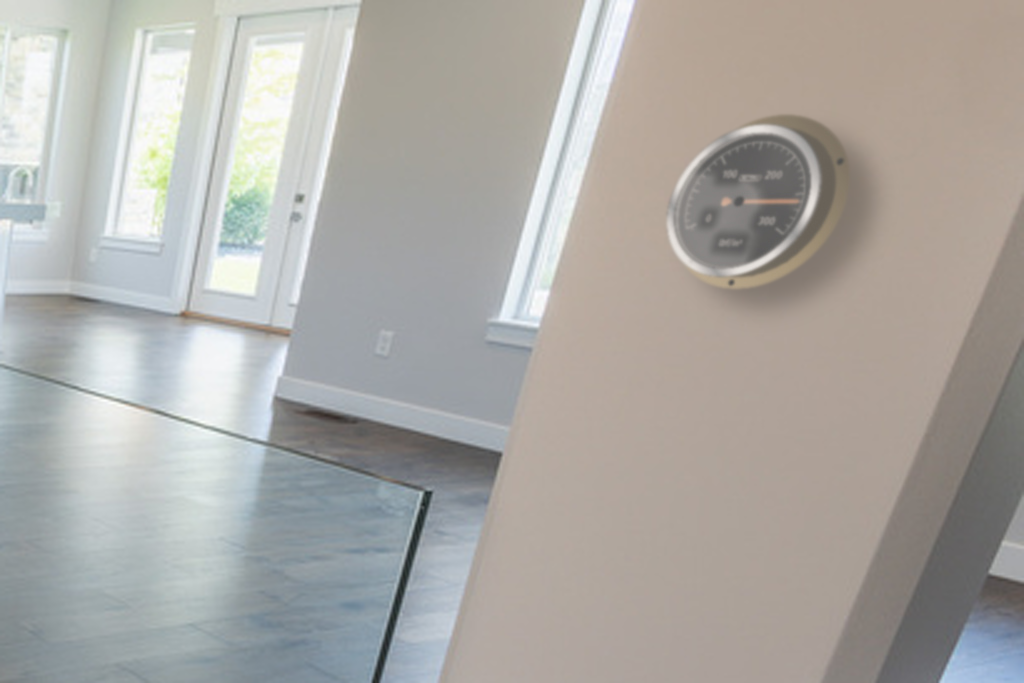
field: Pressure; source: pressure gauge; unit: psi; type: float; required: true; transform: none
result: 260 psi
